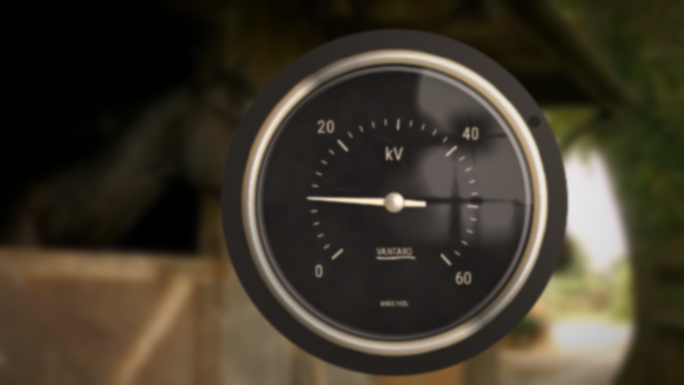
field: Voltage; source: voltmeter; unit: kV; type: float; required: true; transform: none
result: 10 kV
